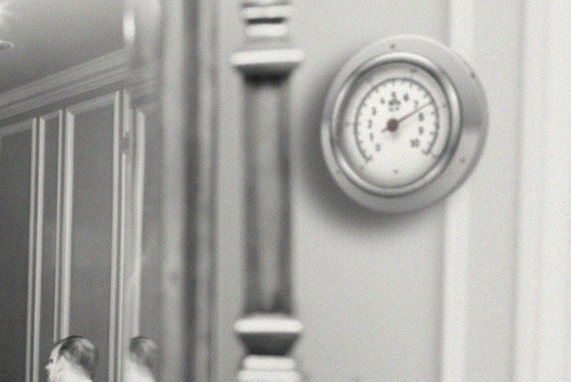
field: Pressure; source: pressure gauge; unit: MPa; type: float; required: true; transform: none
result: 7.5 MPa
